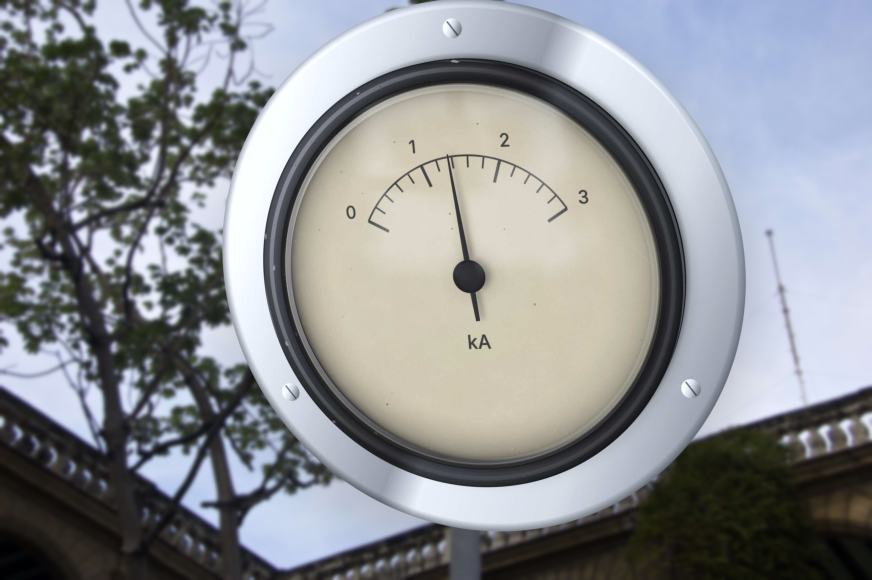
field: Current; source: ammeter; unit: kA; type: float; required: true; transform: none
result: 1.4 kA
